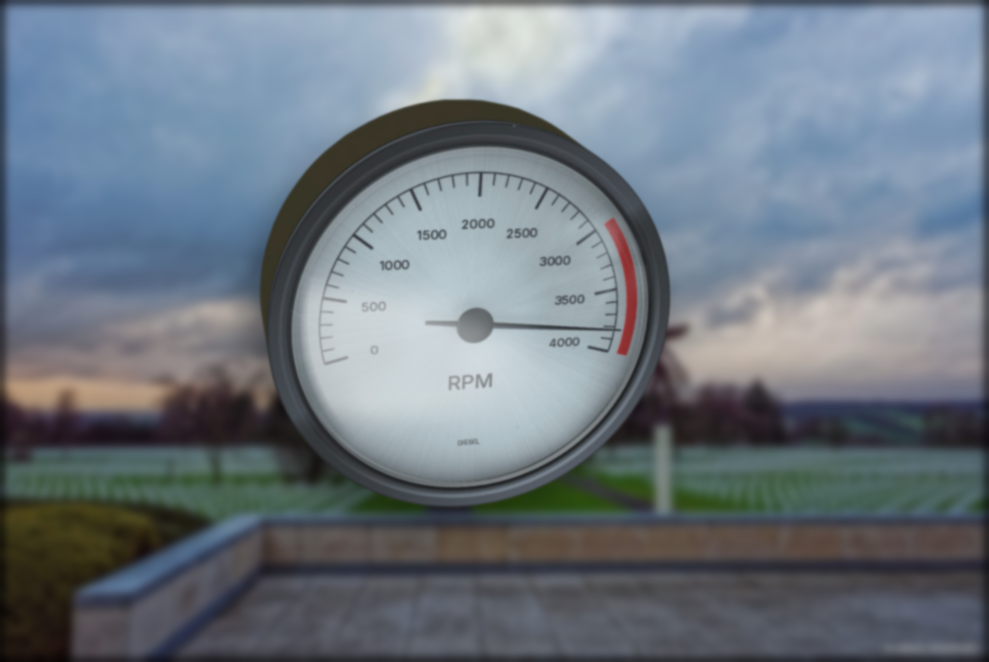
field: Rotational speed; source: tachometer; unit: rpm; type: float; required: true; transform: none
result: 3800 rpm
